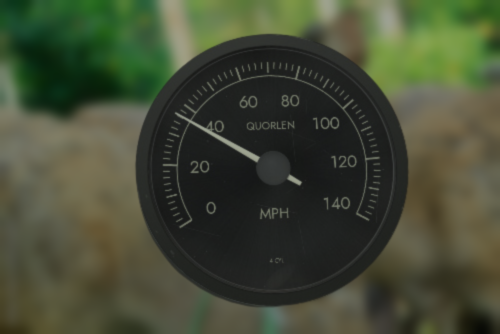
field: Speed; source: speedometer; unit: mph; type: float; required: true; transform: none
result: 36 mph
